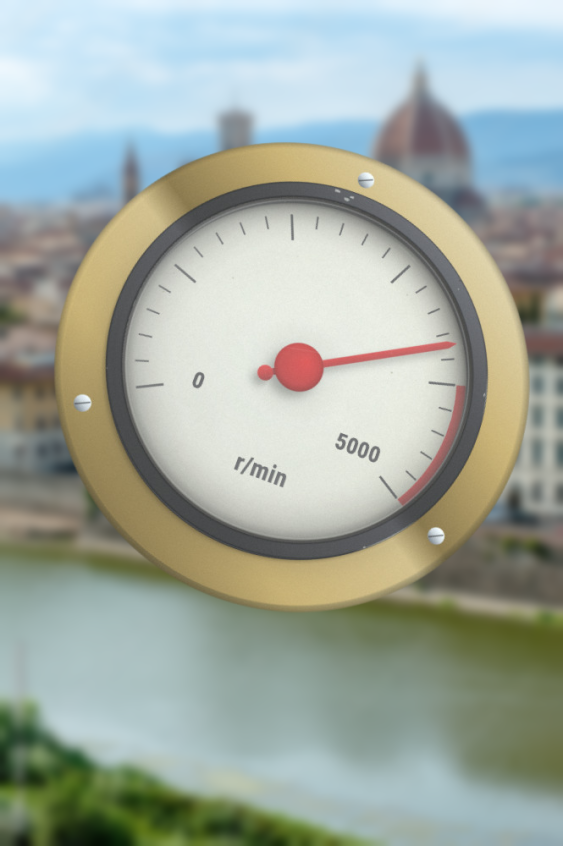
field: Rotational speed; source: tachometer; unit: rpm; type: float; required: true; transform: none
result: 3700 rpm
